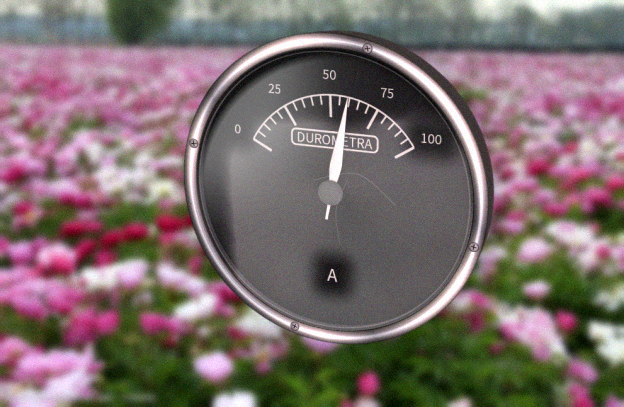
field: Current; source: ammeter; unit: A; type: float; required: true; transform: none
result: 60 A
